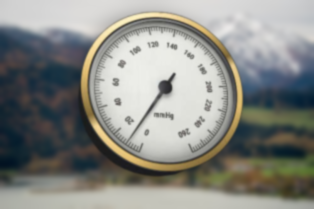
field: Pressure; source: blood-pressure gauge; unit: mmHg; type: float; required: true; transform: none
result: 10 mmHg
